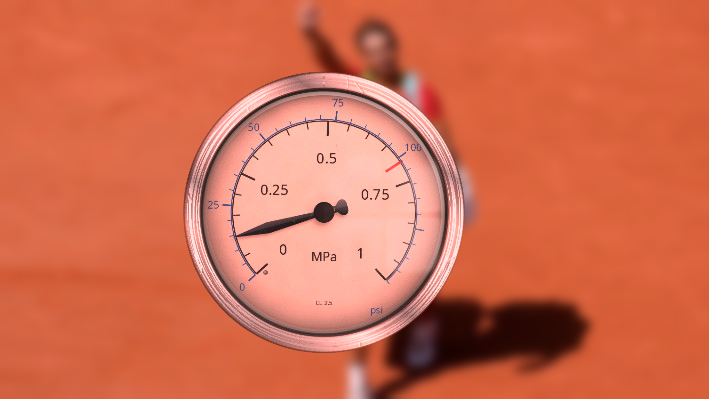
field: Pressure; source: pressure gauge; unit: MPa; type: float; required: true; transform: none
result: 0.1 MPa
